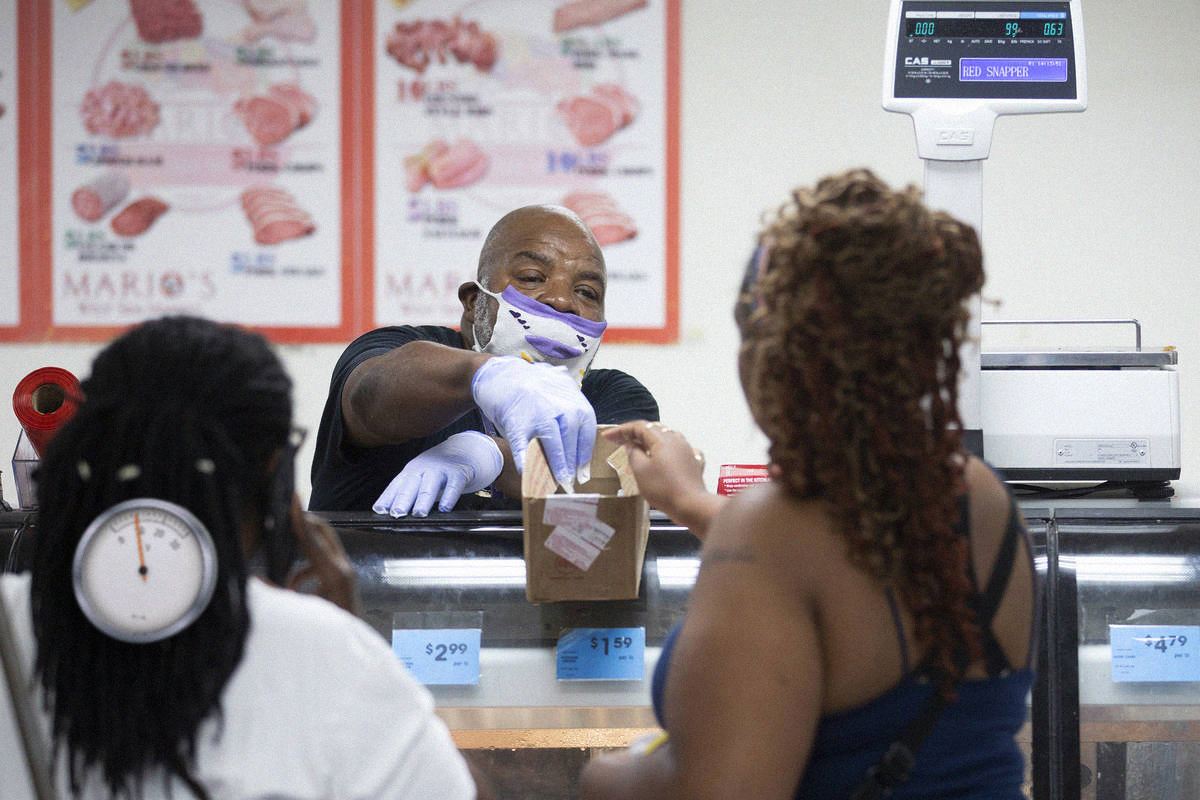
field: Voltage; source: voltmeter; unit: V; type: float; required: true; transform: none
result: 10 V
